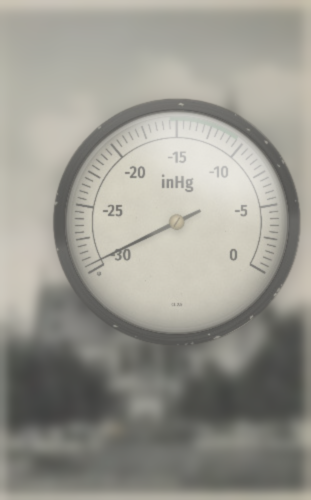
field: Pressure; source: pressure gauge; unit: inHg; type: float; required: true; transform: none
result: -29.5 inHg
